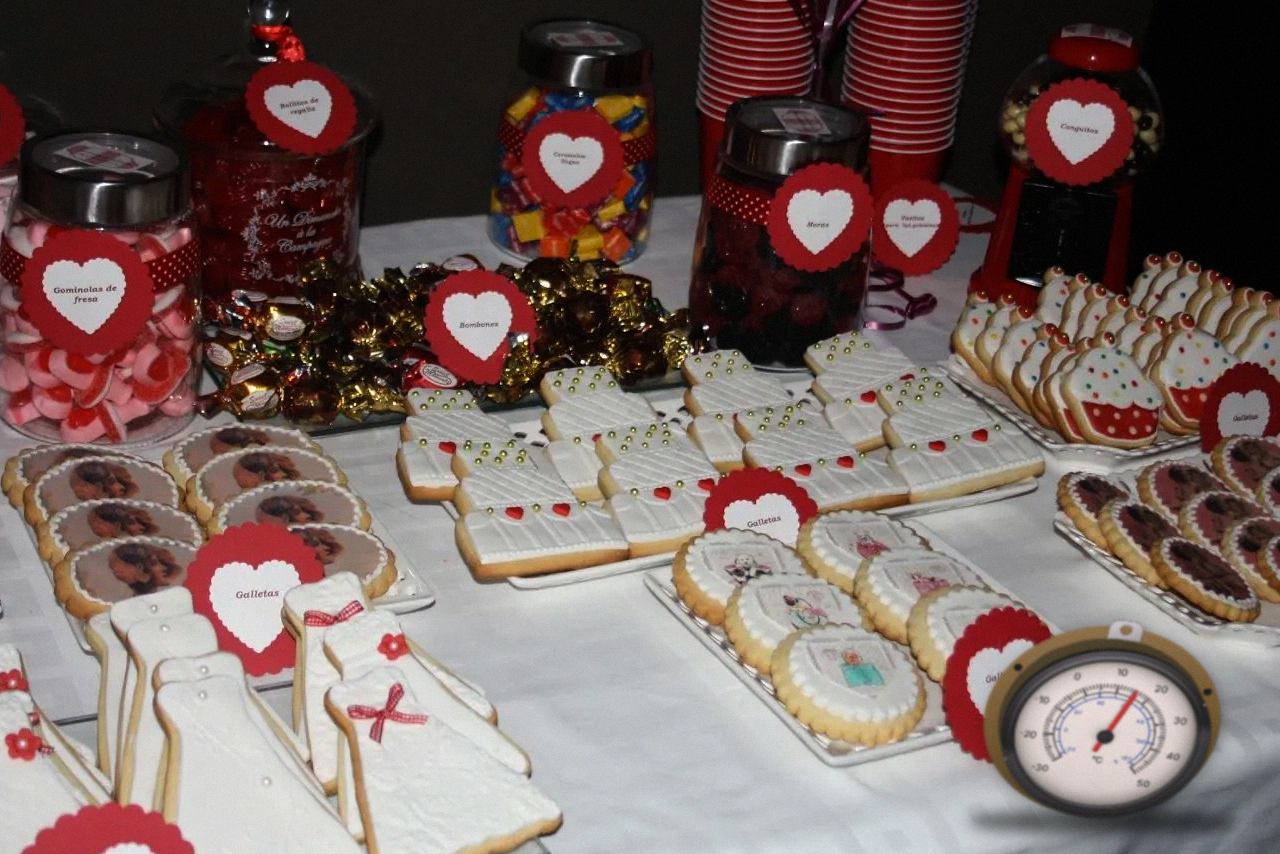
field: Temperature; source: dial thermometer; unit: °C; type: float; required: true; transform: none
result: 15 °C
